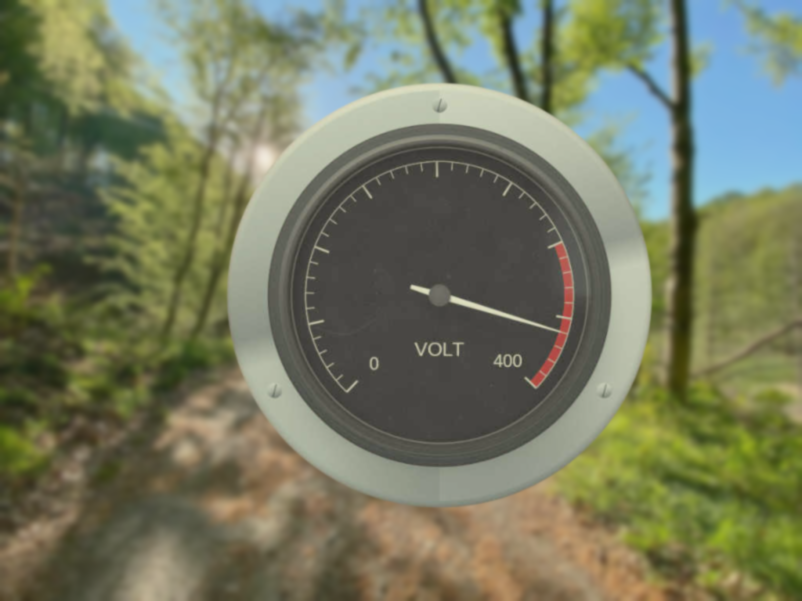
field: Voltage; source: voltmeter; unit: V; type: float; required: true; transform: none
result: 360 V
